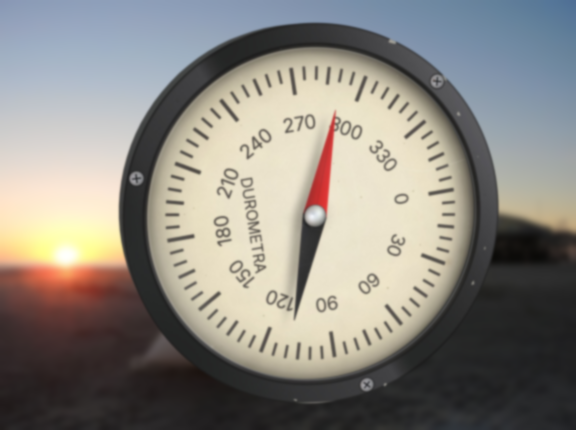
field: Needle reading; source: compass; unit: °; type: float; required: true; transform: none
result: 290 °
